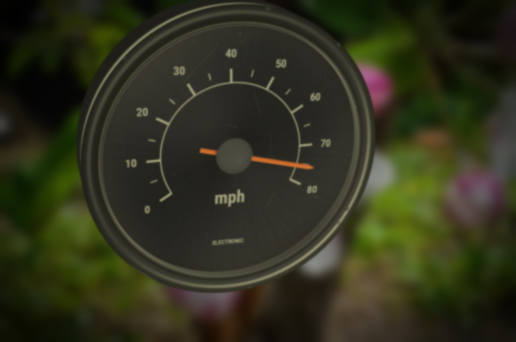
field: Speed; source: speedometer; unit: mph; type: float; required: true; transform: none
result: 75 mph
